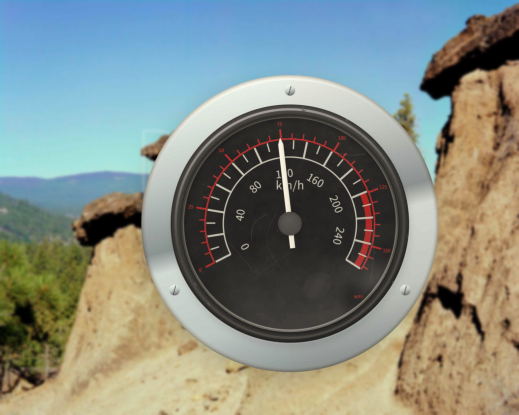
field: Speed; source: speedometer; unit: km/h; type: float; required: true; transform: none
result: 120 km/h
